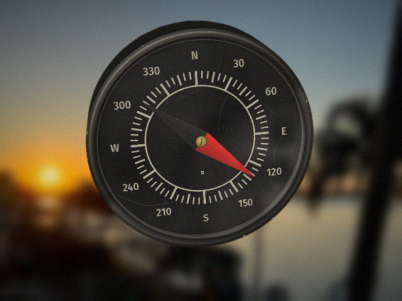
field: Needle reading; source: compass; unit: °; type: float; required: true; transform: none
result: 130 °
